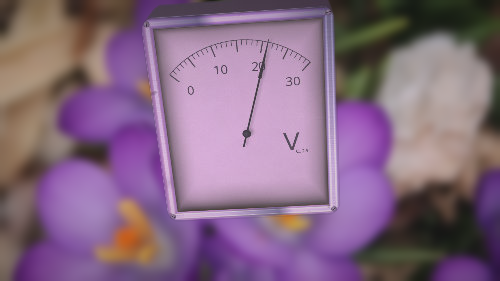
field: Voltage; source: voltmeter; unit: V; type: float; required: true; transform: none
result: 21 V
